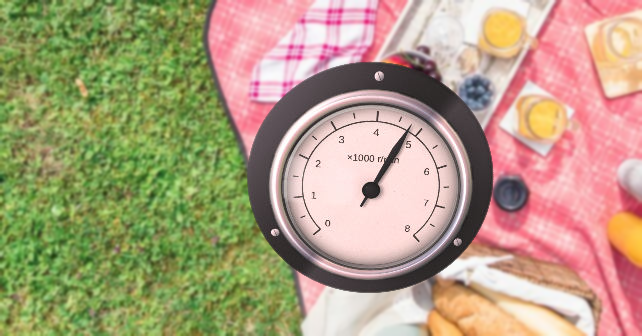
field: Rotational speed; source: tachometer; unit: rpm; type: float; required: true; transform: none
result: 4750 rpm
